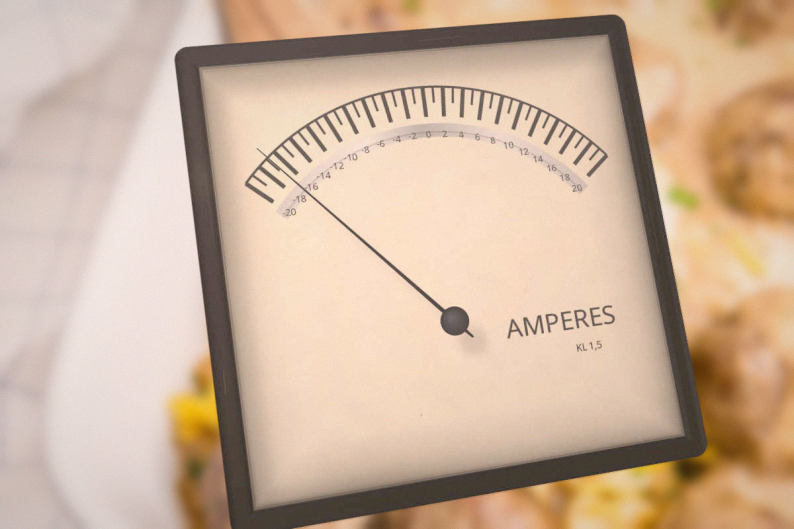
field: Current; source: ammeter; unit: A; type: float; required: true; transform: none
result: -17 A
